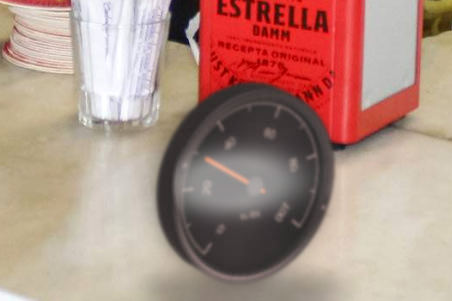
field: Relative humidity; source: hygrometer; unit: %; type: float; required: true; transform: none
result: 30 %
